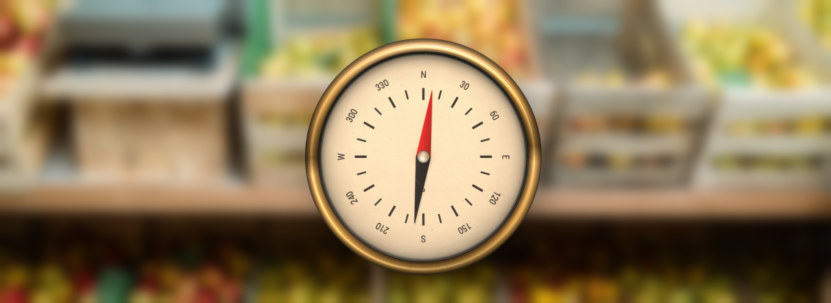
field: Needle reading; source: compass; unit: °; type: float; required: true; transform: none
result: 7.5 °
